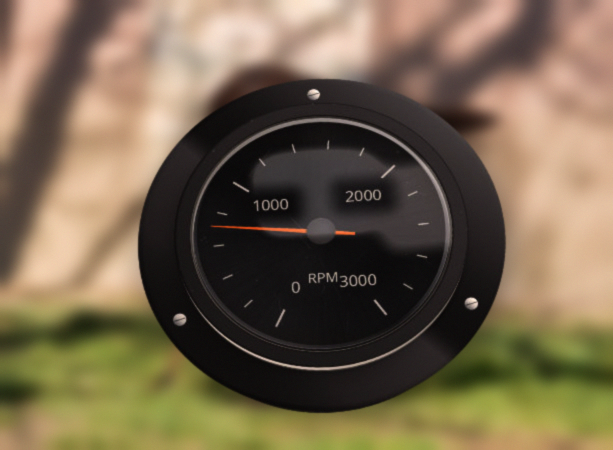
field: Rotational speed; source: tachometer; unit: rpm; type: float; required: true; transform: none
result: 700 rpm
